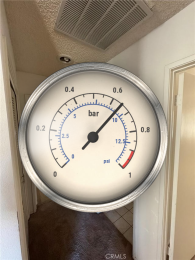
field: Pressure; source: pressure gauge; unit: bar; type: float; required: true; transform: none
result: 0.65 bar
